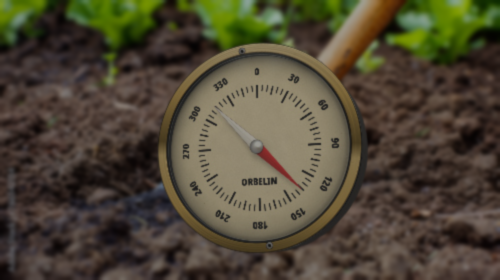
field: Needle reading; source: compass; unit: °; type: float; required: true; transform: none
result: 135 °
